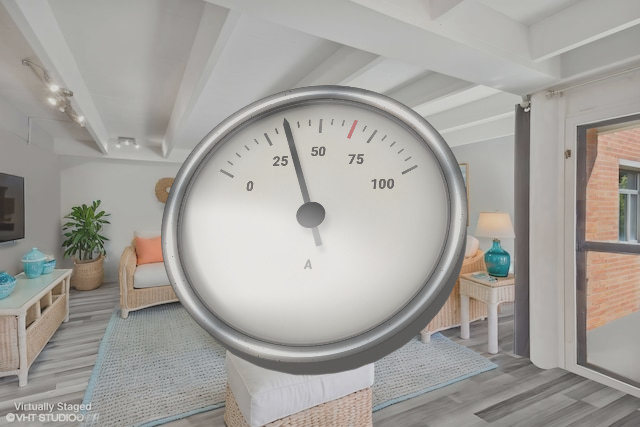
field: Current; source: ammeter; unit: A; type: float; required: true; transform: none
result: 35 A
